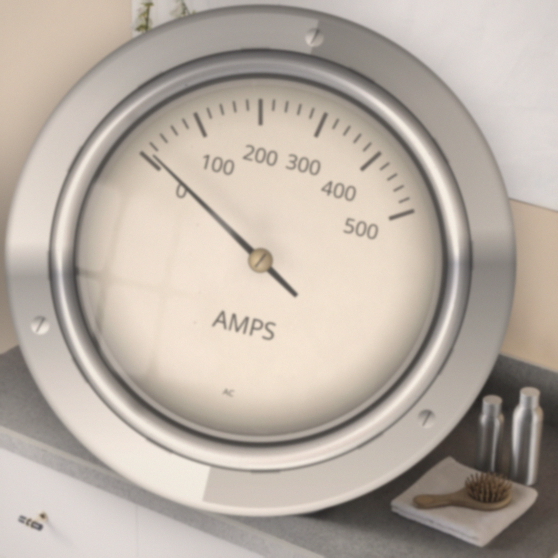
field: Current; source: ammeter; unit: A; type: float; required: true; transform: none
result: 10 A
